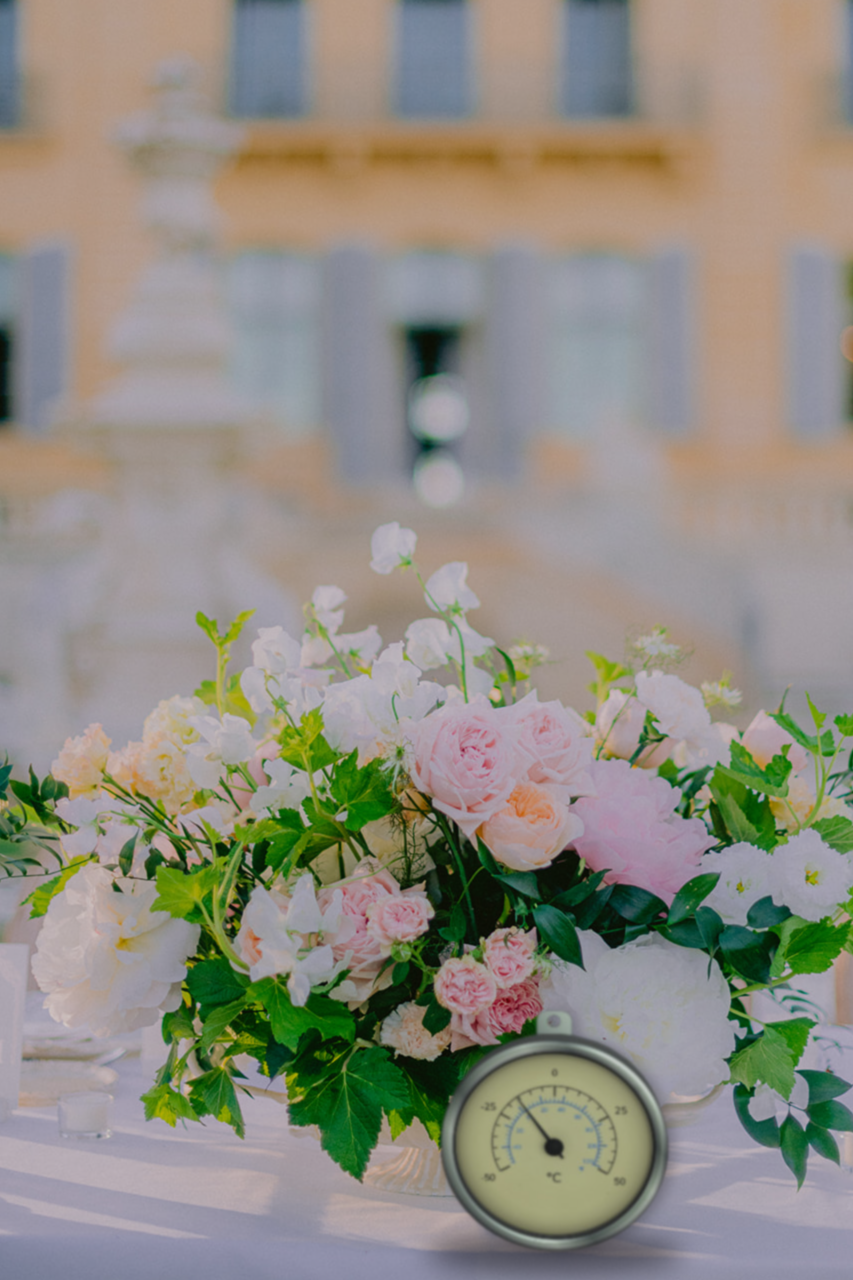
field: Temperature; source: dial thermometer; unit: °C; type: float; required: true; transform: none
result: -15 °C
